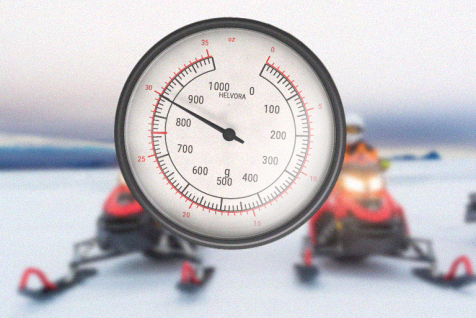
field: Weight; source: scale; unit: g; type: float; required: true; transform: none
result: 850 g
